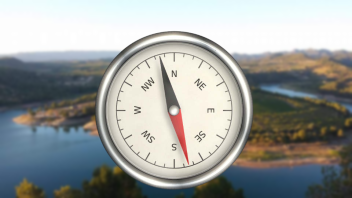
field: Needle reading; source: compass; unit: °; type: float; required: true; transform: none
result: 165 °
